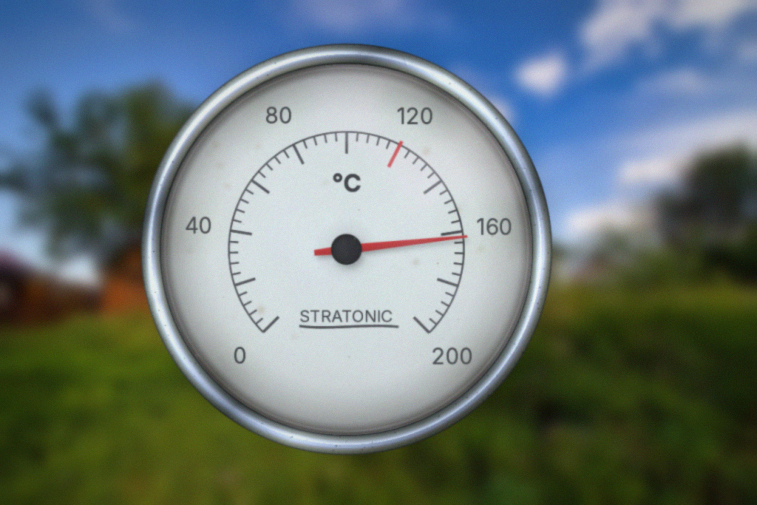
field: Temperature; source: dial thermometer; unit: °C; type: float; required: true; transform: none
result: 162 °C
